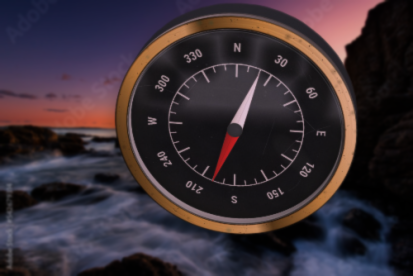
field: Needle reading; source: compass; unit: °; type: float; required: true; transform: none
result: 200 °
